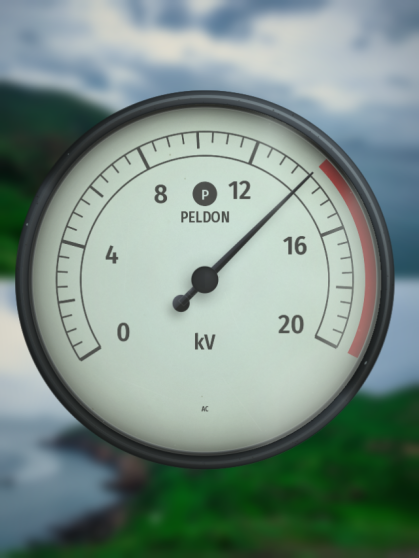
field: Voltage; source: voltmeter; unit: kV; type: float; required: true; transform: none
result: 14 kV
